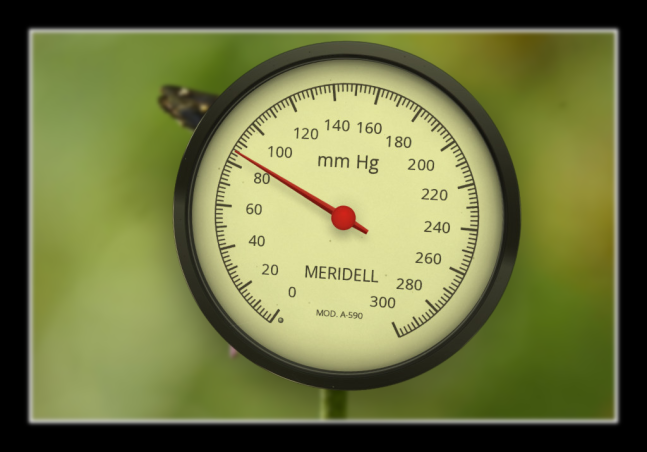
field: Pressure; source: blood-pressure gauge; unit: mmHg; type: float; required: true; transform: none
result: 86 mmHg
